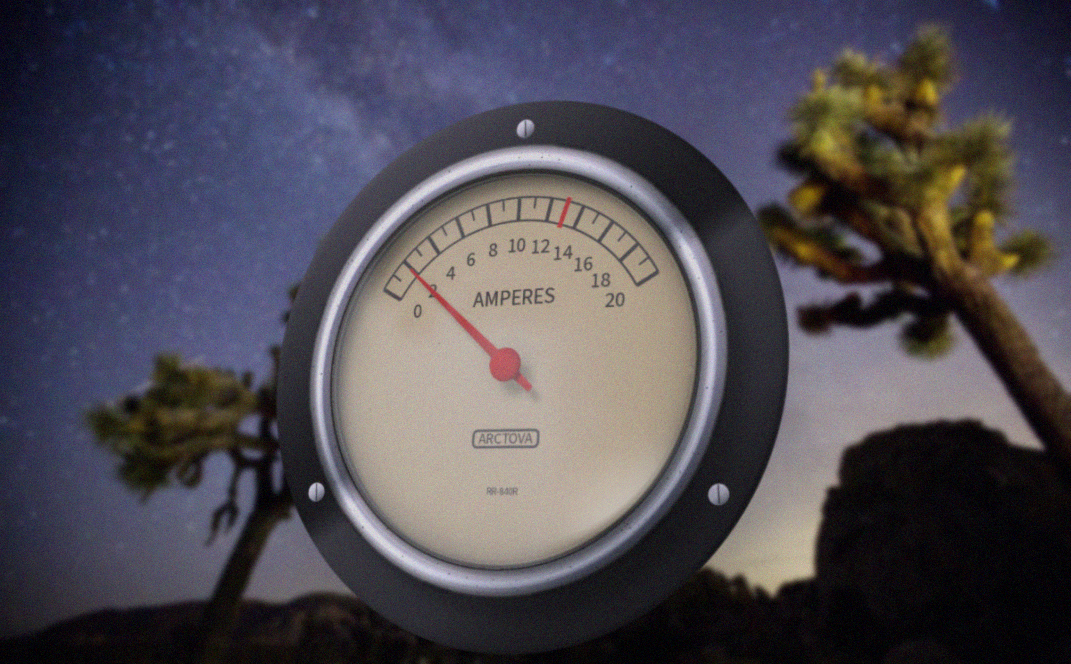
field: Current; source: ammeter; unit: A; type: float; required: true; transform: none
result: 2 A
